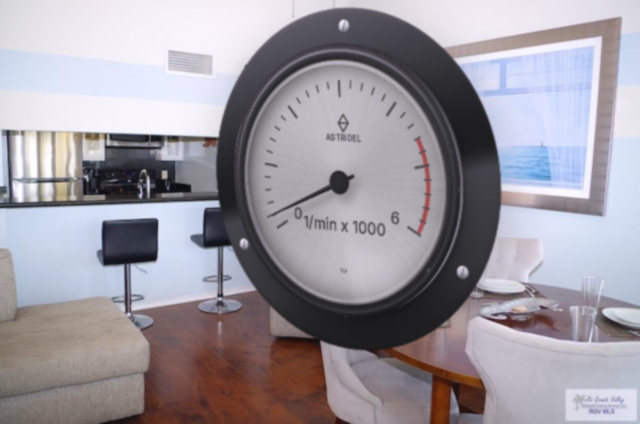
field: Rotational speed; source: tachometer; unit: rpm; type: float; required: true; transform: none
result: 200 rpm
